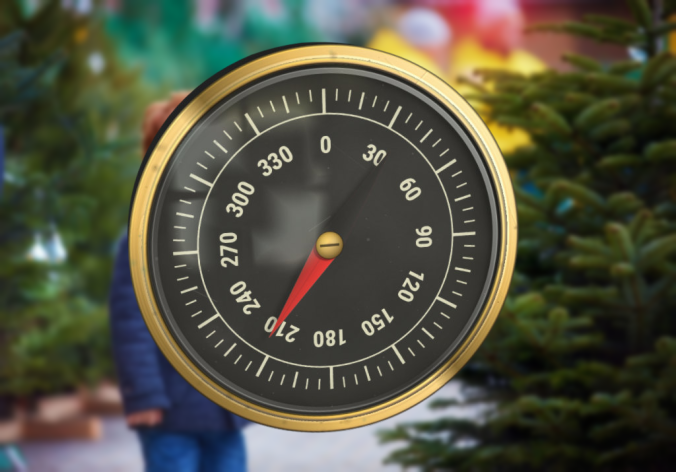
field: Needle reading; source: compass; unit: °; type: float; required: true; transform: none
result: 215 °
